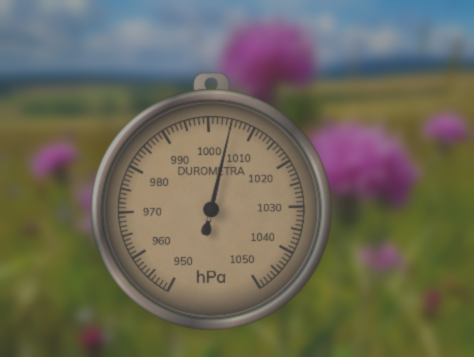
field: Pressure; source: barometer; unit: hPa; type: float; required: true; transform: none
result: 1005 hPa
